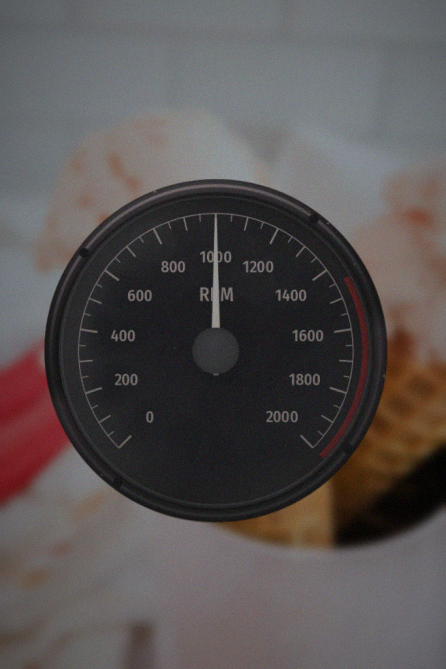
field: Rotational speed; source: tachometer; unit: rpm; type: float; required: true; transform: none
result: 1000 rpm
